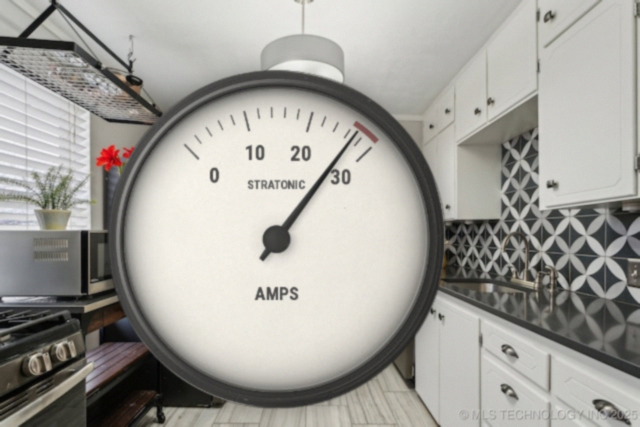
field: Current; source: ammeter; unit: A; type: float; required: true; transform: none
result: 27 A
